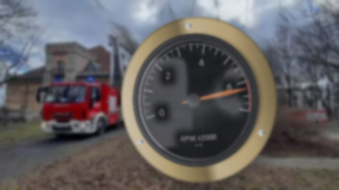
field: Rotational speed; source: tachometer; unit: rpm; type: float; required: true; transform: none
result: 6250 rpm
